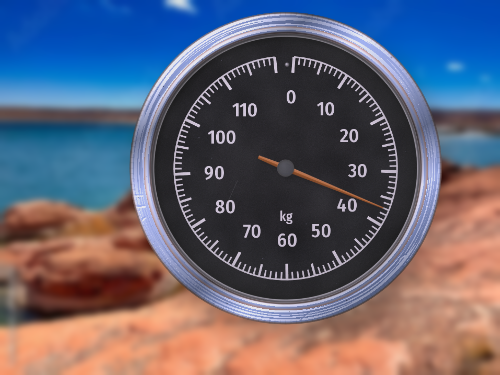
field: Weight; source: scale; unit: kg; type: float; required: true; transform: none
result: 37 kg
